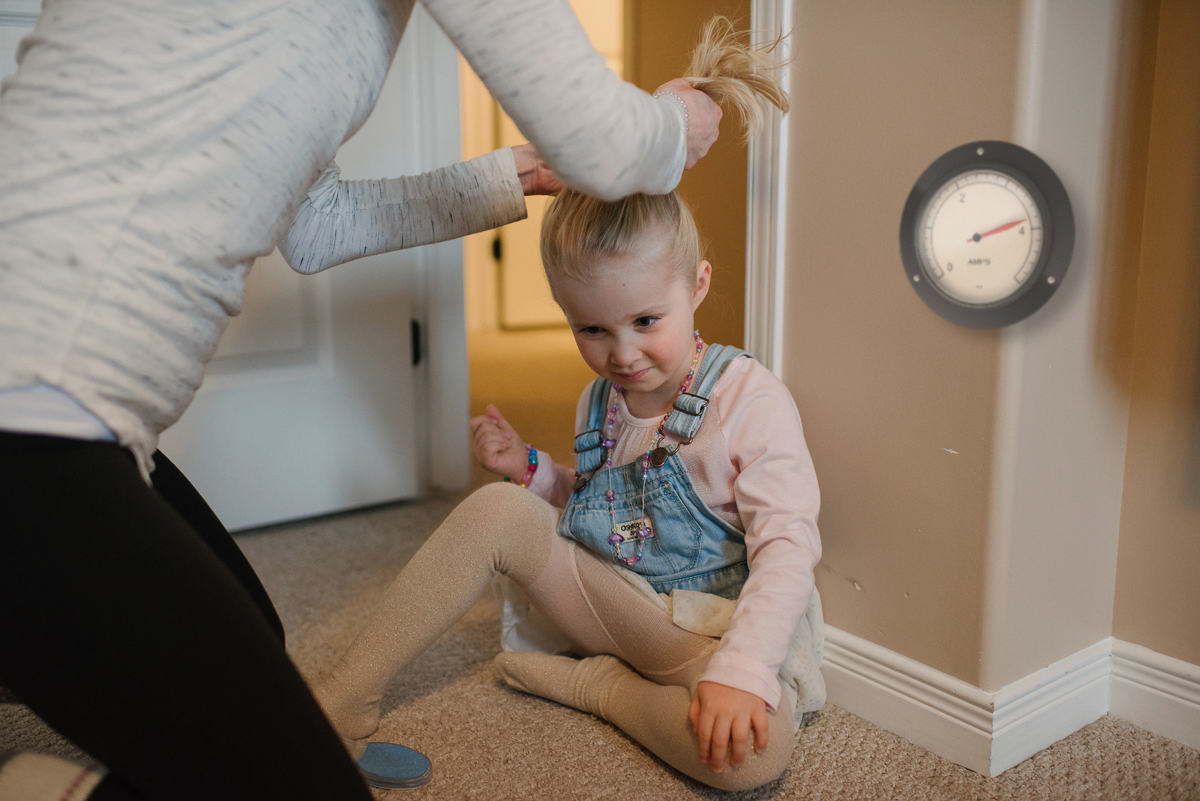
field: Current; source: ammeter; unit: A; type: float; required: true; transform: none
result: 3.8 A
